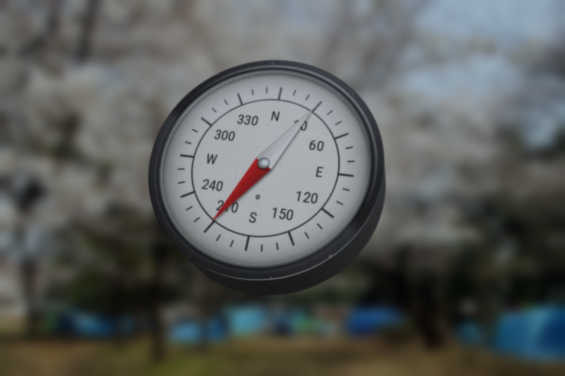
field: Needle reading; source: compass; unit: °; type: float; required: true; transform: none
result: 210 °
